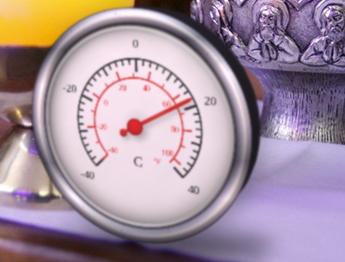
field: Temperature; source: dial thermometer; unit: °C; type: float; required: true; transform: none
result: 18 °C
